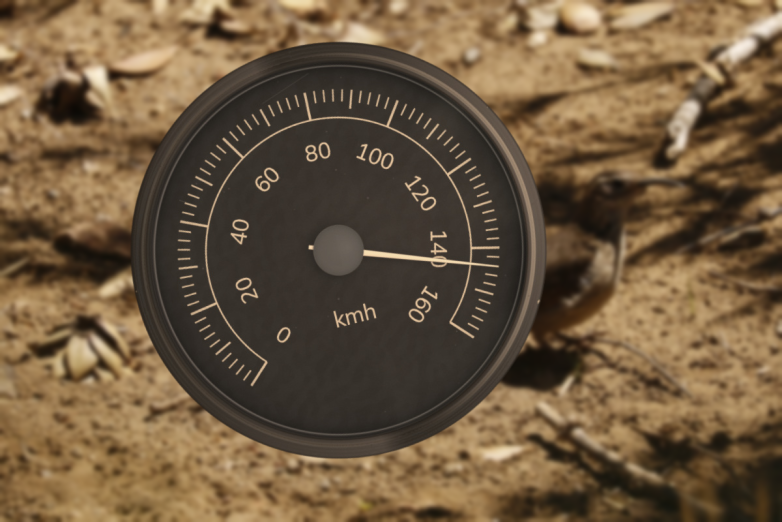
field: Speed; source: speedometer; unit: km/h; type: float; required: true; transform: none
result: 144 km/h
